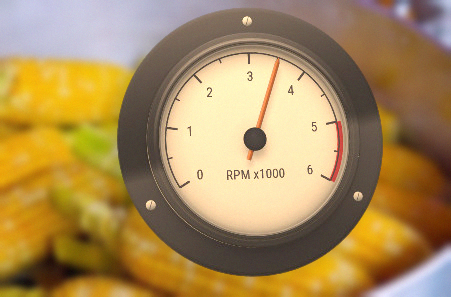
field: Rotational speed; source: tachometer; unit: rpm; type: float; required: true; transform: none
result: 3500 rpm
